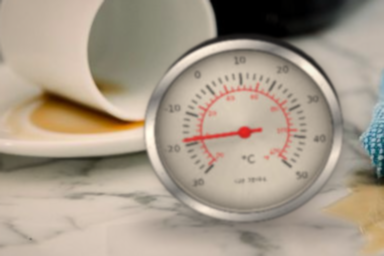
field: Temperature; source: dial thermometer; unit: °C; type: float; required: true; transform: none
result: -18 °C
